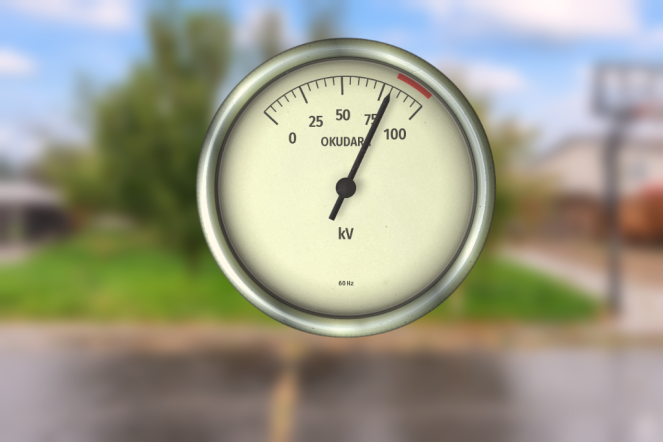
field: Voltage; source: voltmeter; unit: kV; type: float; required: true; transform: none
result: 80 kV
